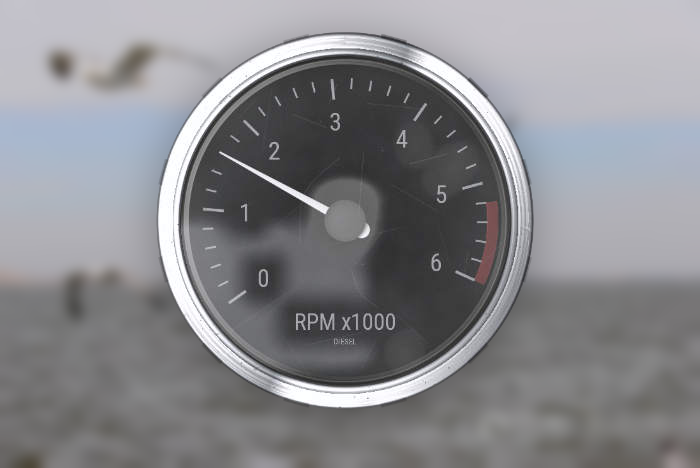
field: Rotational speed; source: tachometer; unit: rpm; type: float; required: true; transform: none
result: 1600 rpm
